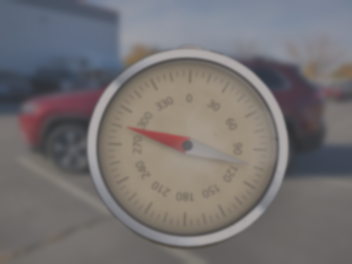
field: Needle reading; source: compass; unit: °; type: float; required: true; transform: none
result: 285 °
